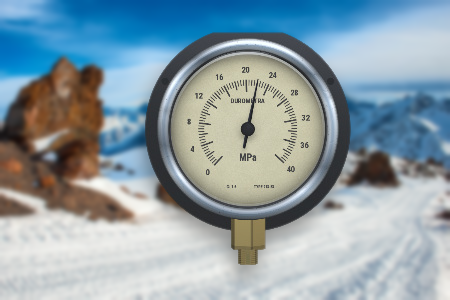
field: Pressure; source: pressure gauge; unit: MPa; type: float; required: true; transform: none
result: 22 MPa
